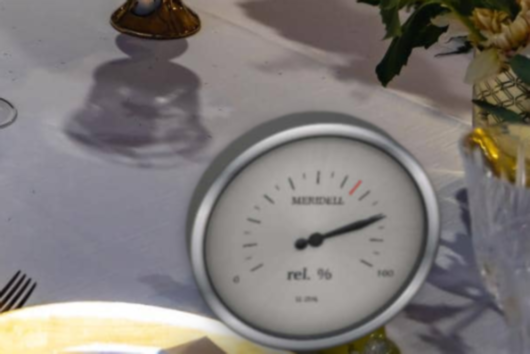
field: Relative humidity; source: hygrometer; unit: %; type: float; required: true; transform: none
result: 80 %
